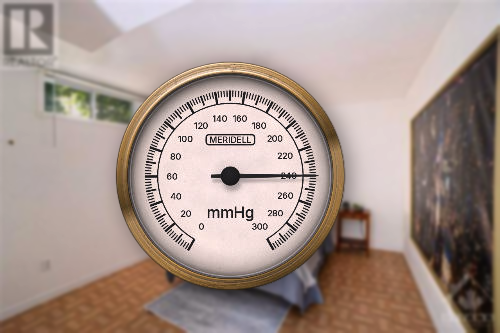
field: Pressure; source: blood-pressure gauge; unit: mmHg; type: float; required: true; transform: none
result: 240 mmHg
